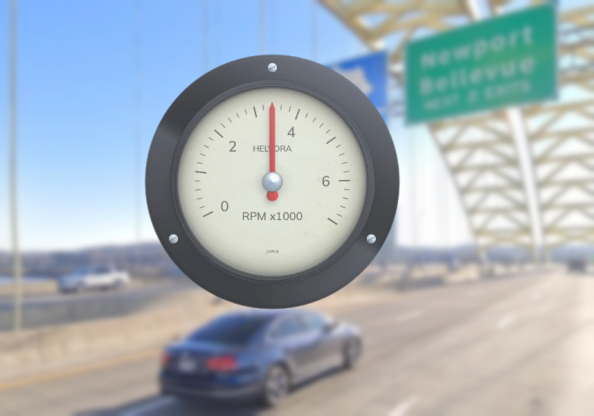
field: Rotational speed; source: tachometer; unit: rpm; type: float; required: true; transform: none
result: 3400 rpm
